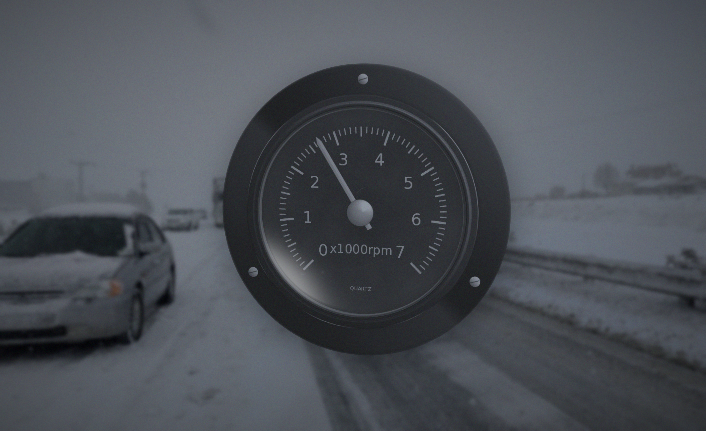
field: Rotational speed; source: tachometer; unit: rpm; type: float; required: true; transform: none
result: 2700 rpm
